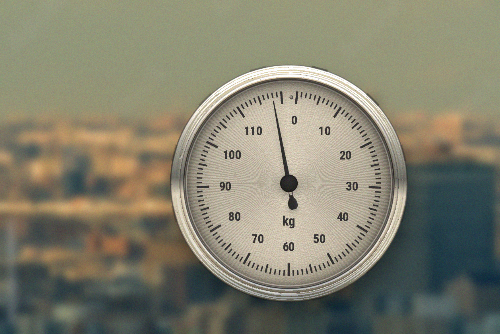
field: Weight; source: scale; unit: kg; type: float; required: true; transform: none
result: 118 kg
